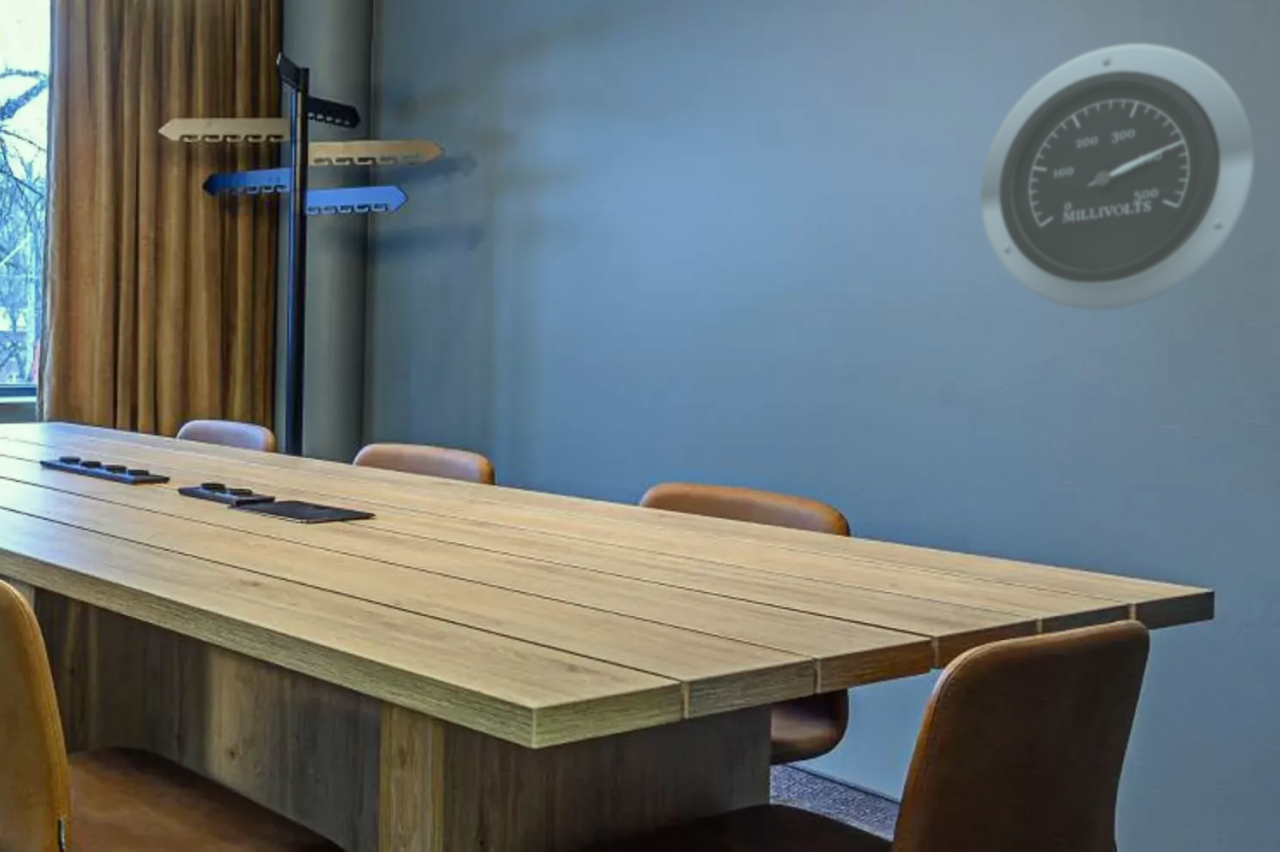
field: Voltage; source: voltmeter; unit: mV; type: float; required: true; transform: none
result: 400 mV
